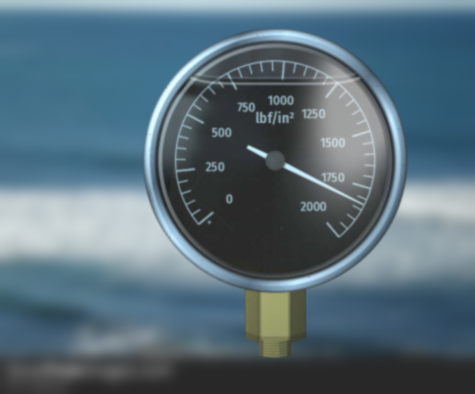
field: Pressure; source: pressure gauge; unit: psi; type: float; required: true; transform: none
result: 1825 psi
